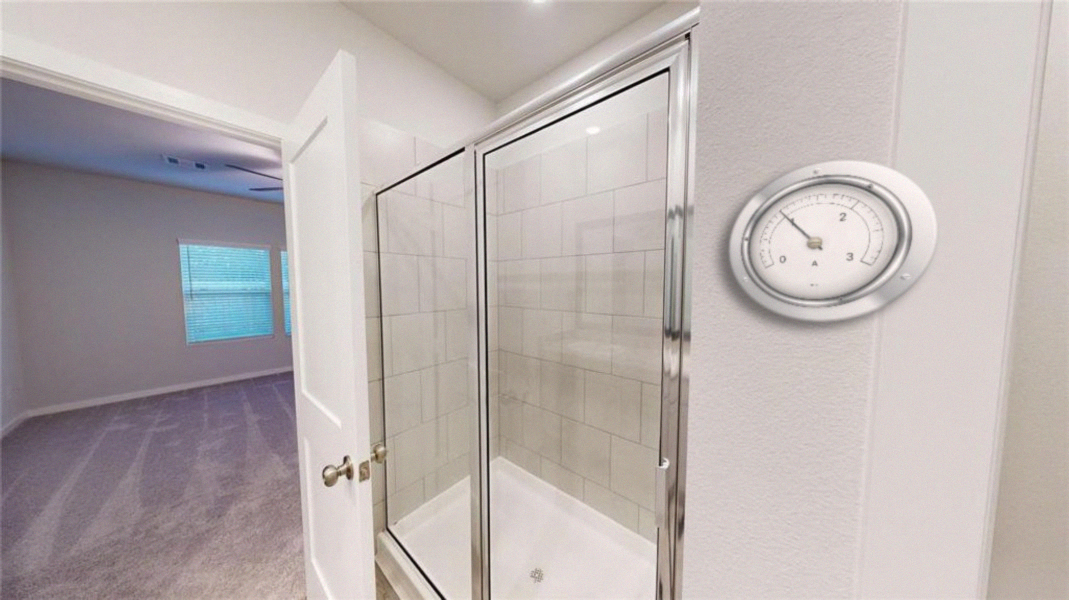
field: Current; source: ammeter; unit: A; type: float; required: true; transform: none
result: 1 A
